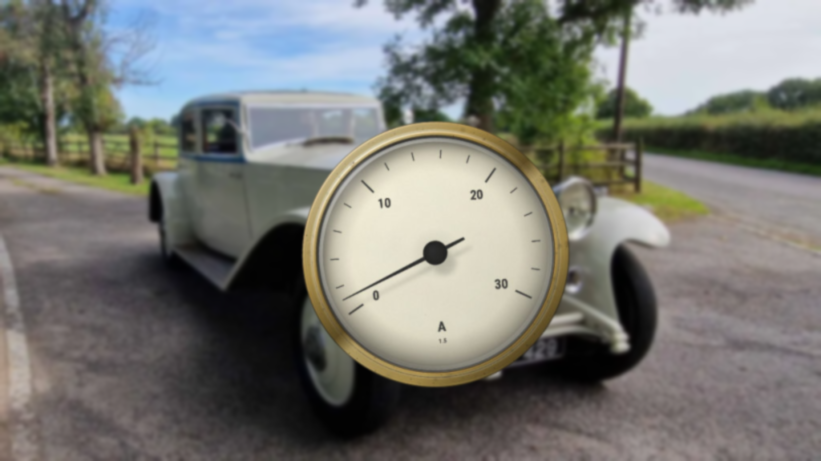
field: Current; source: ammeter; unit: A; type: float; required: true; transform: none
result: 1 A
